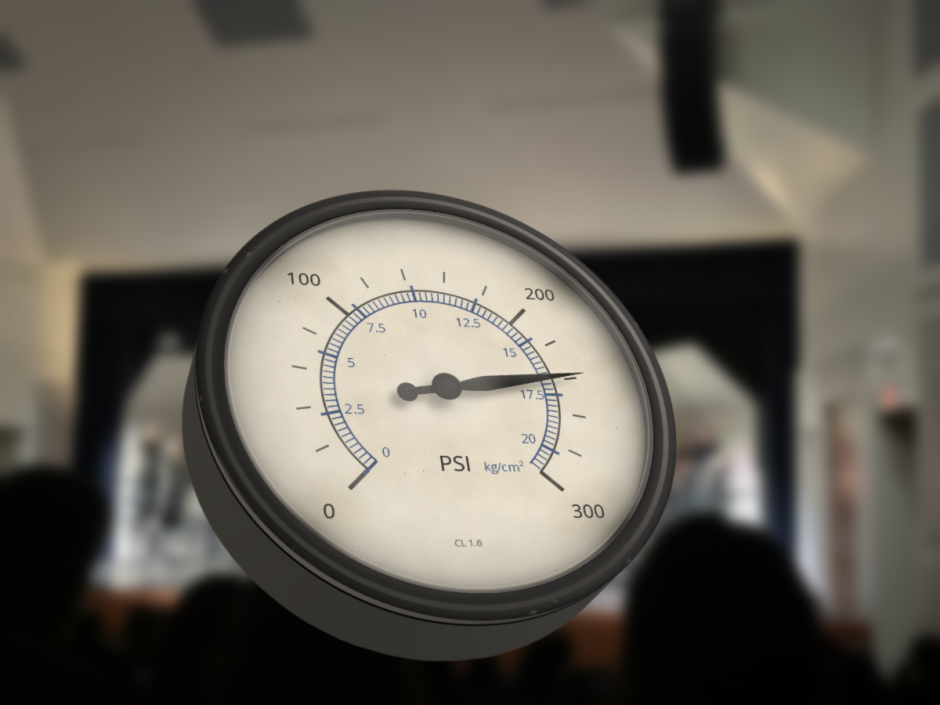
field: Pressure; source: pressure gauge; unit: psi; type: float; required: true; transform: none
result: 240 psi
